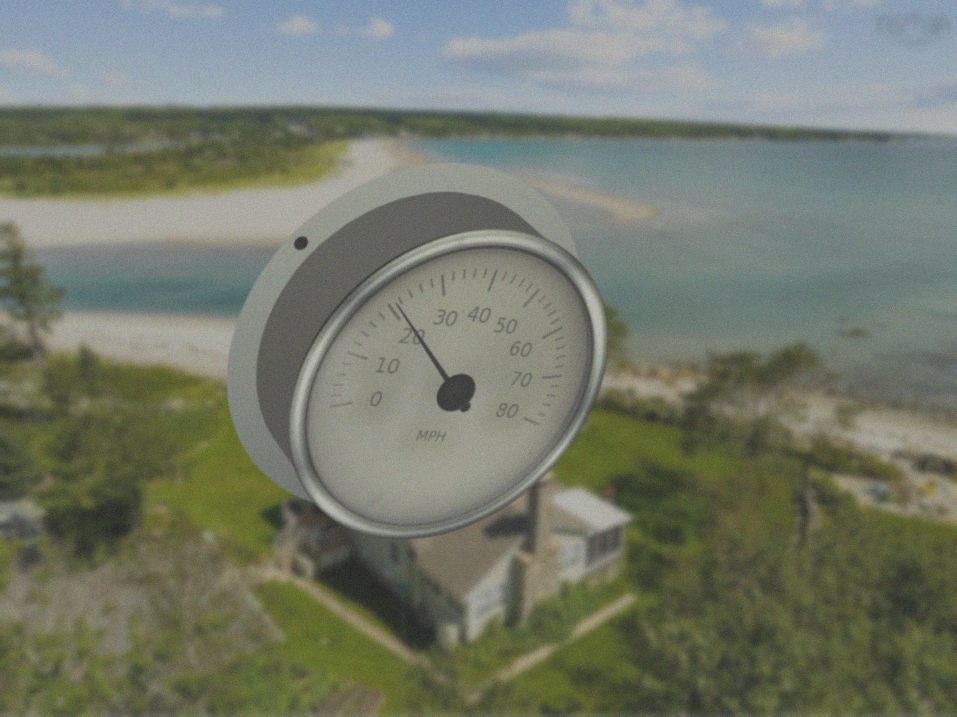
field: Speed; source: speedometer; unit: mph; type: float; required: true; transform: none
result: 21 mph
